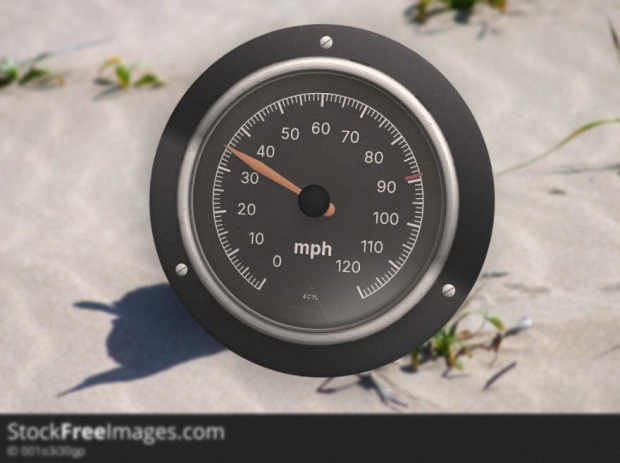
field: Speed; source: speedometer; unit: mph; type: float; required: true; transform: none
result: 35 mph
